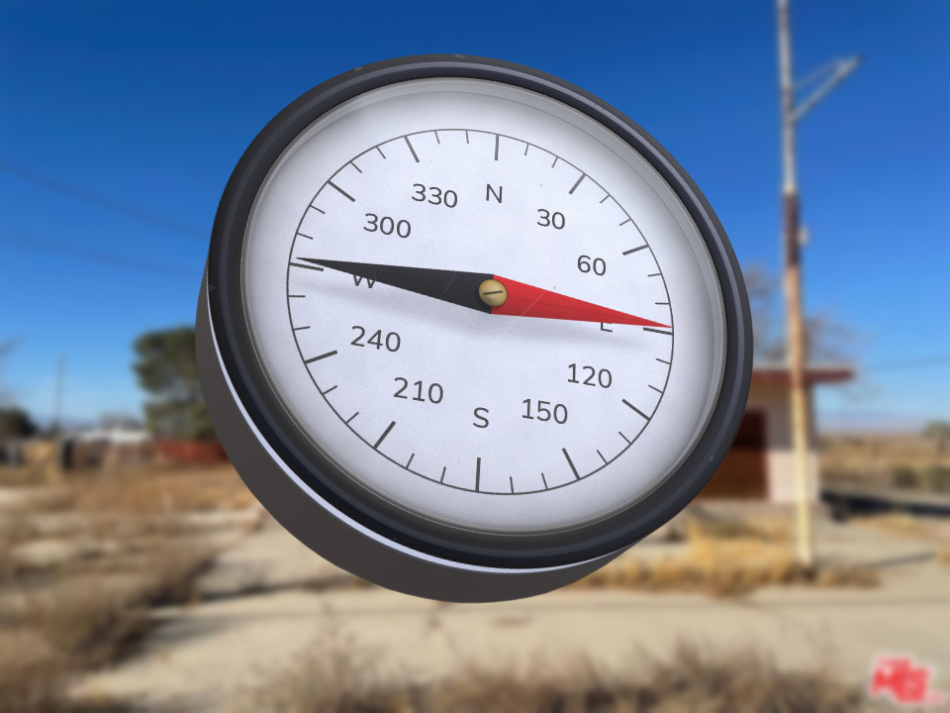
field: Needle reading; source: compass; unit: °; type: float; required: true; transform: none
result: 90 °
